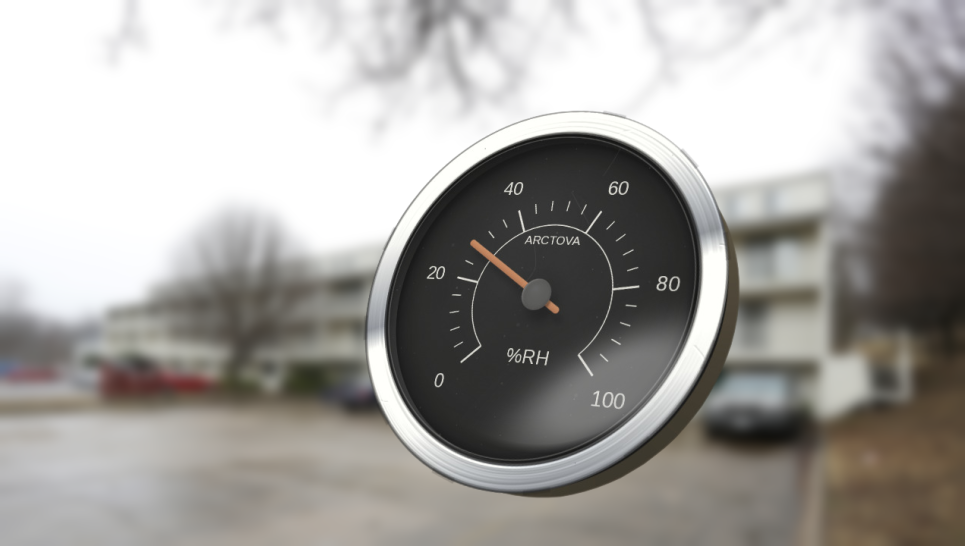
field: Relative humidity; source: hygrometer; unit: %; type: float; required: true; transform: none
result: 28 %
